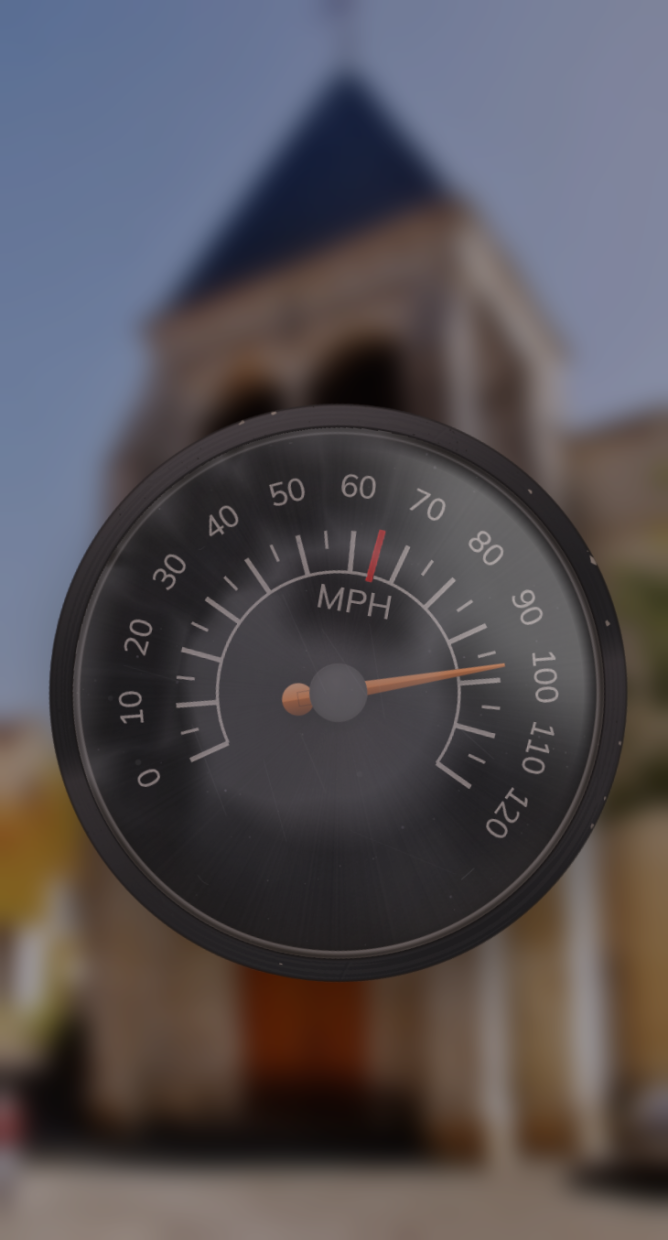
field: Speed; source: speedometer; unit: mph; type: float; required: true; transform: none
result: 97.5 mph
